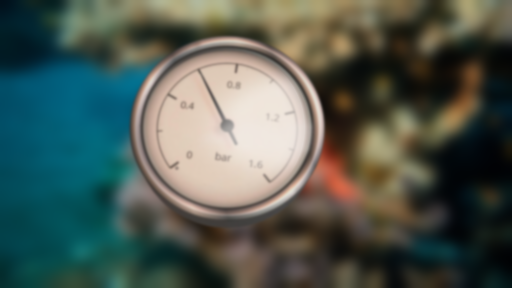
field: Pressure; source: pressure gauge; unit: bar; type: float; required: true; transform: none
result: 0.6 bar
